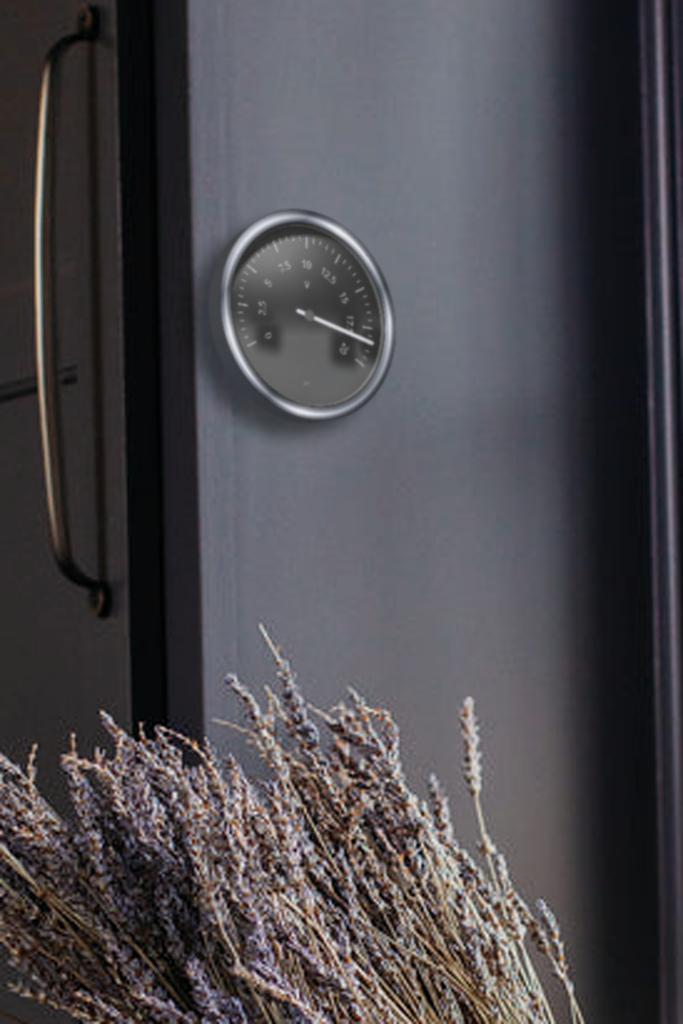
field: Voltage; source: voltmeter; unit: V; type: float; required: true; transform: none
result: 18.5 V
